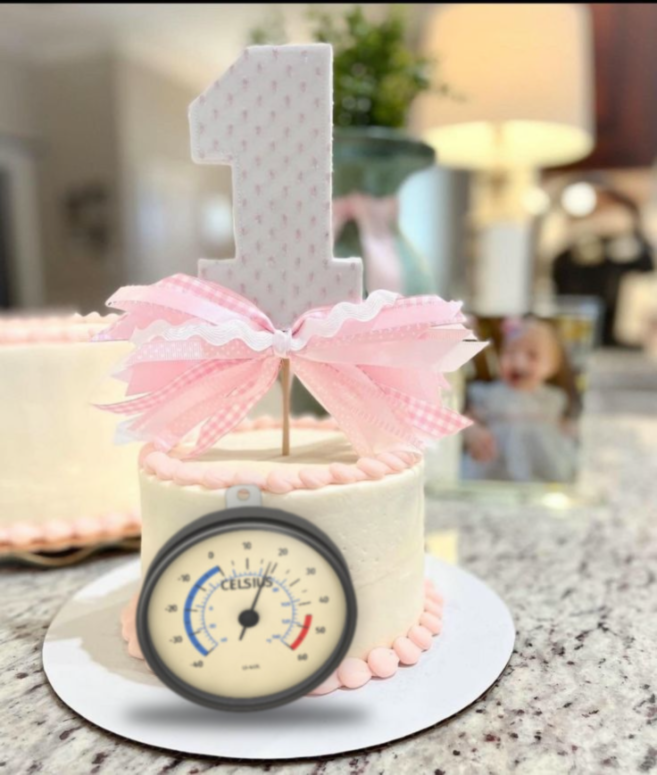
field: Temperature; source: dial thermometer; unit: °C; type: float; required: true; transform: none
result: 17.5 °C
